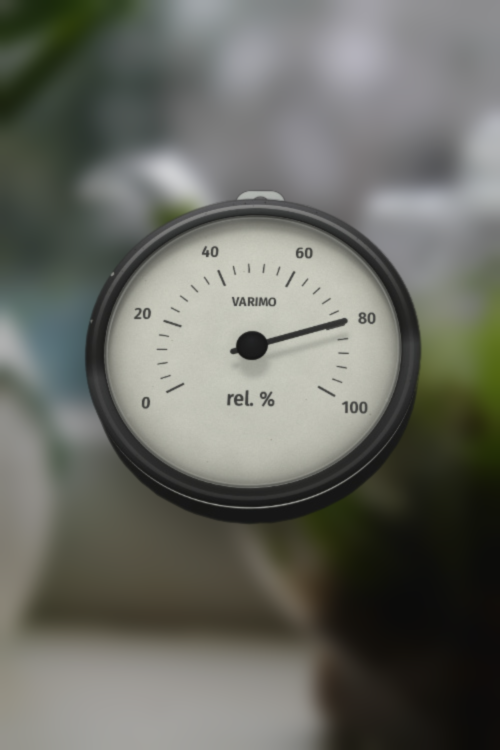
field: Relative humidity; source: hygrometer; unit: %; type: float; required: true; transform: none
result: 80 %
